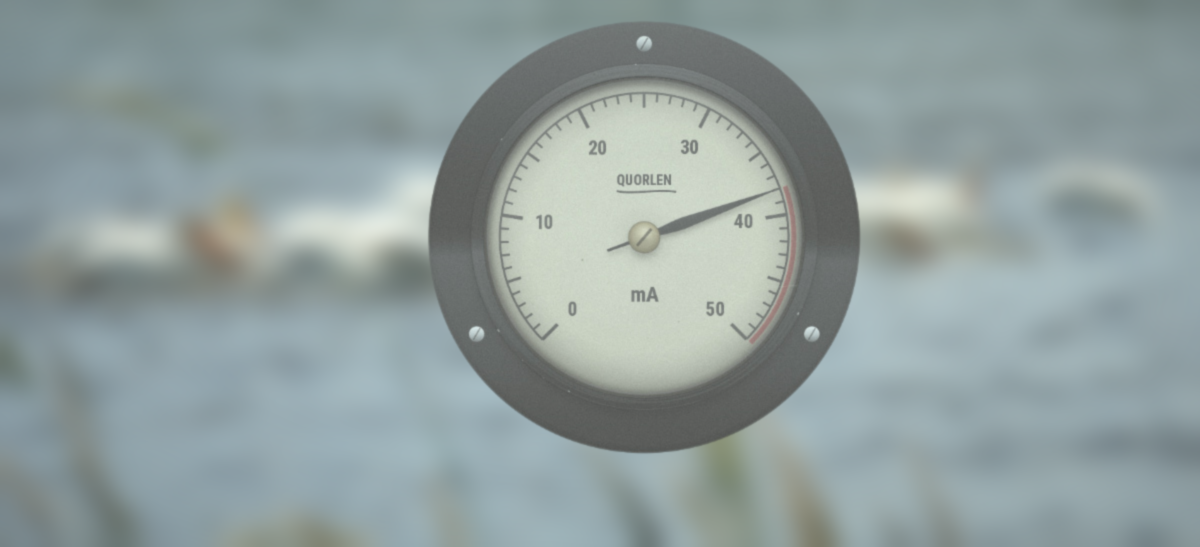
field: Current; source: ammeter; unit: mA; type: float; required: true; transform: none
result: 38 mA
